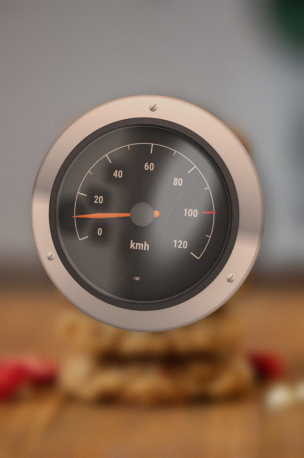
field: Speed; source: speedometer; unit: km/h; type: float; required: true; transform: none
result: 10 km/h
